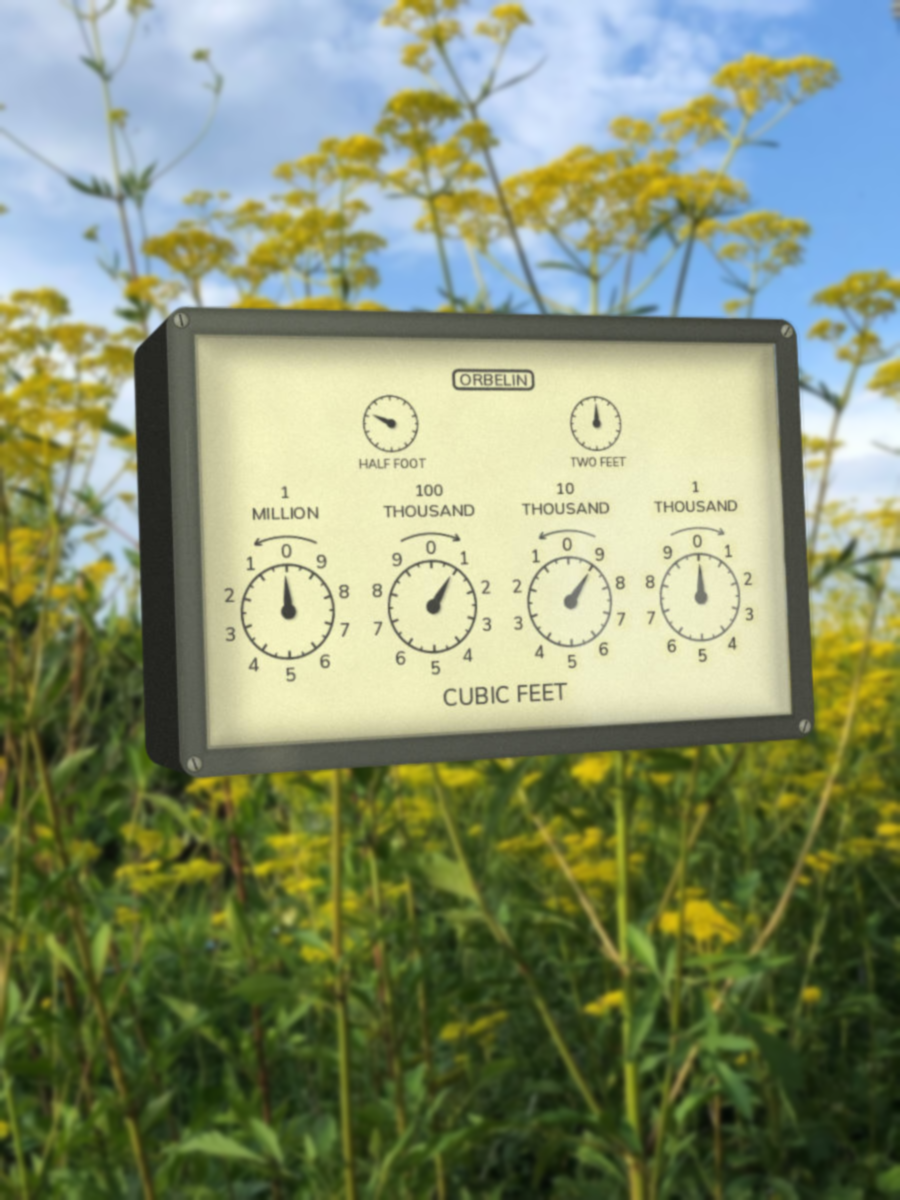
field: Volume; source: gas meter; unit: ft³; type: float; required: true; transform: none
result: 9000 ft³
